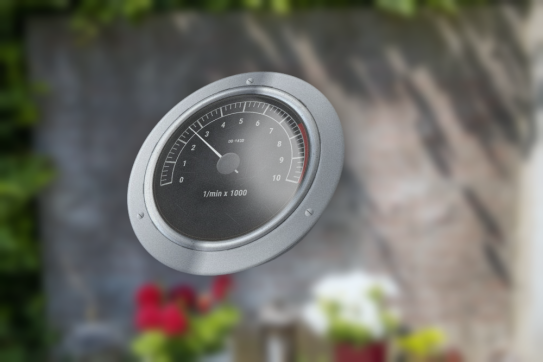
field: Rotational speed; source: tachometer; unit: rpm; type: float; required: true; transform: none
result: 2600 rpm
